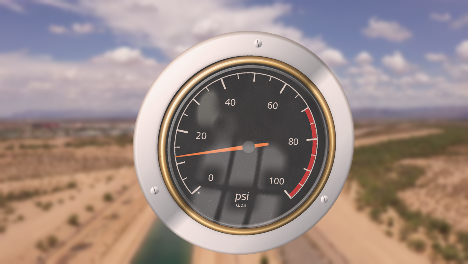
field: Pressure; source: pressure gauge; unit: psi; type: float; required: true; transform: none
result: 12.5 psi
